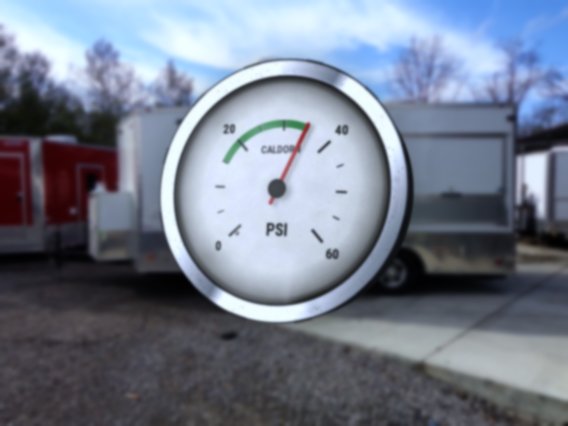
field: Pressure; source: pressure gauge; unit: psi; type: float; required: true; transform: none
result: 35 psi
